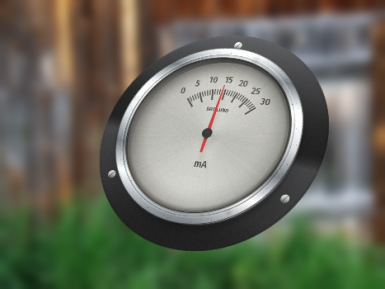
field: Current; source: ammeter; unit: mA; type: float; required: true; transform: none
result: 15 mA
